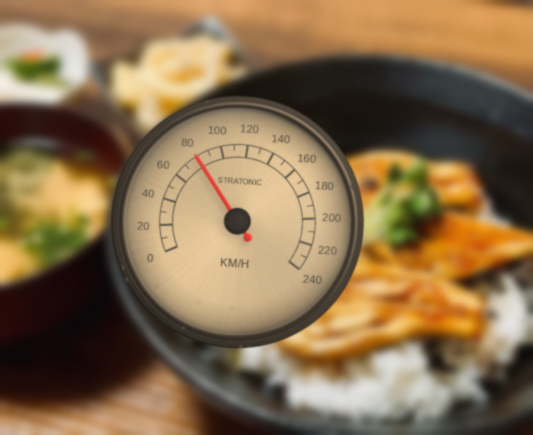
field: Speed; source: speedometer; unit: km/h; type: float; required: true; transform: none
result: 80 km/h
